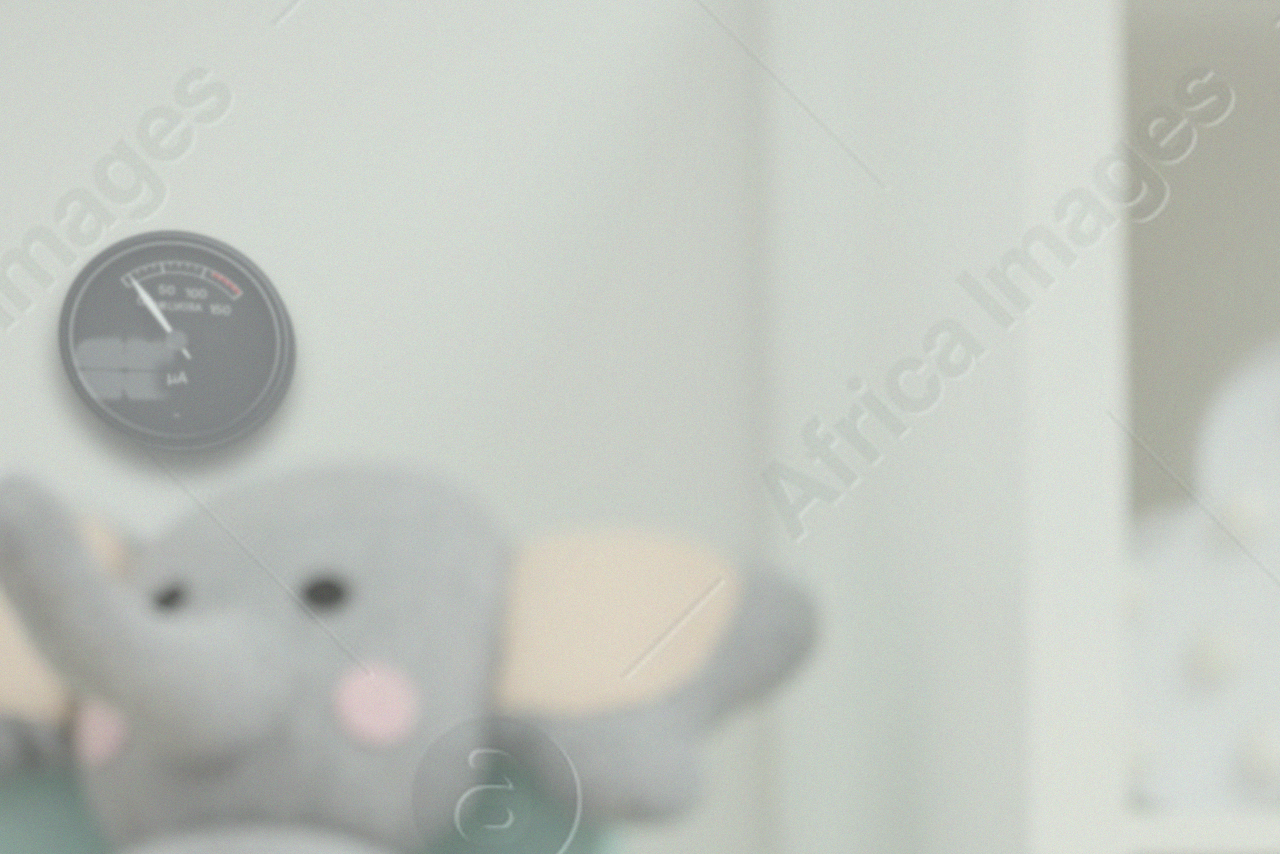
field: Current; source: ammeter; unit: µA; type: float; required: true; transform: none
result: 10 µA
